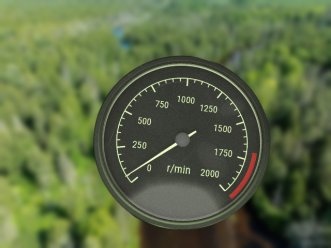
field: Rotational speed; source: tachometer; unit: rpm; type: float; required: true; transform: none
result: 50 rpm
